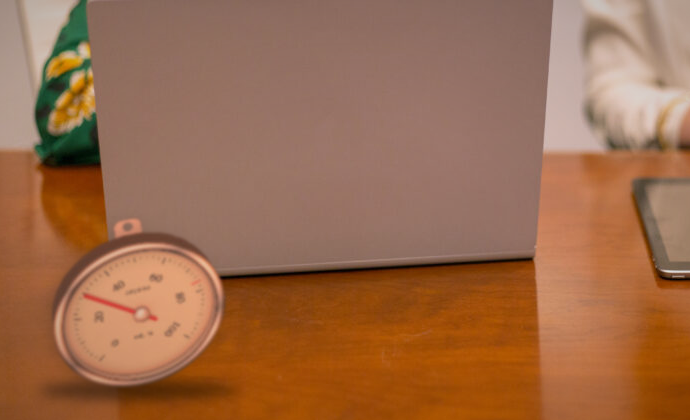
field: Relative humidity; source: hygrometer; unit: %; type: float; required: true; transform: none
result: 30 %
